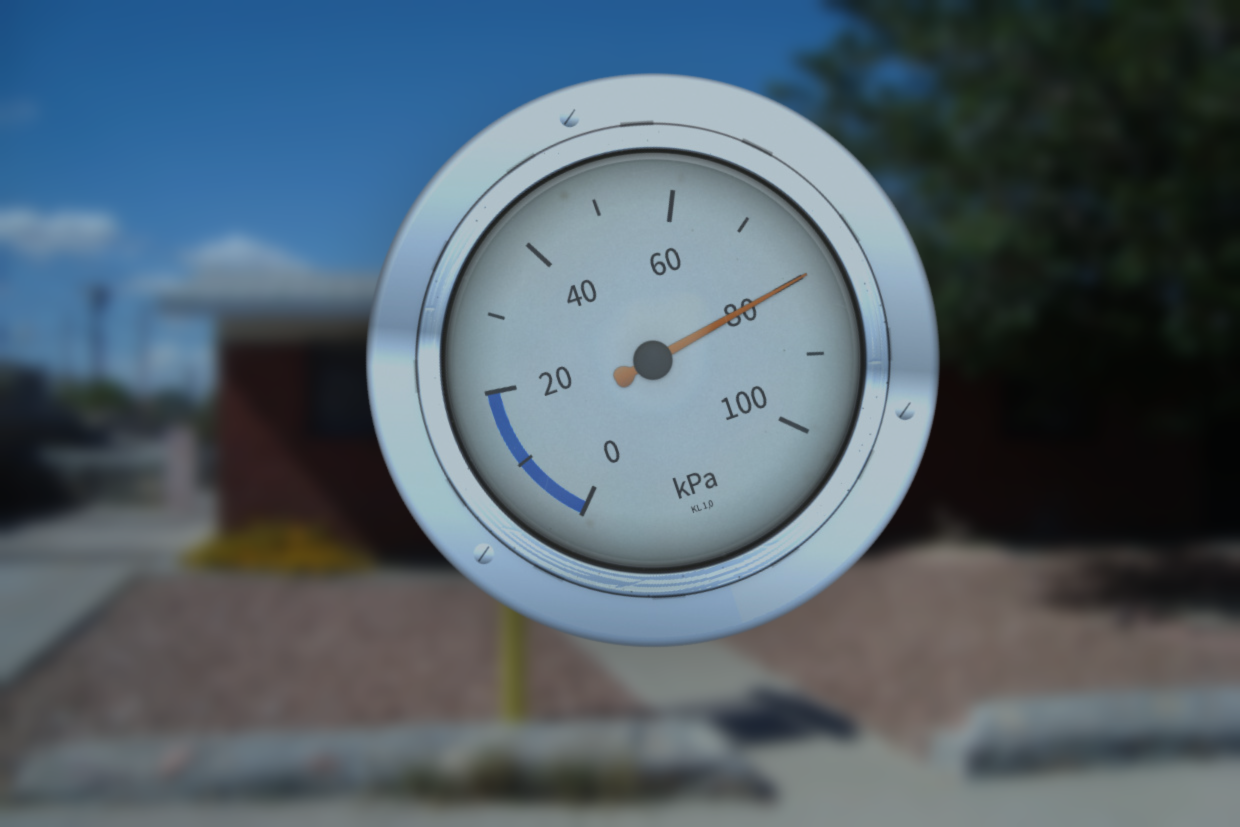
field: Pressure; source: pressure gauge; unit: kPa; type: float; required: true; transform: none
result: 80 kPa
